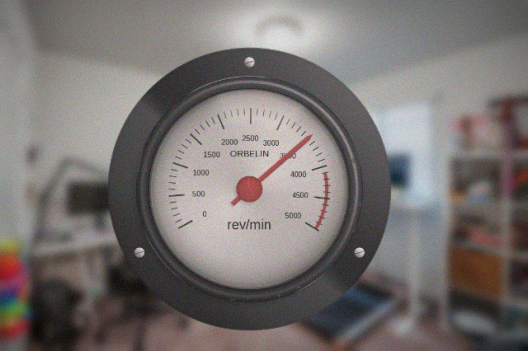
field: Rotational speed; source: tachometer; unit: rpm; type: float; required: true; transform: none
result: 3500 rpm
